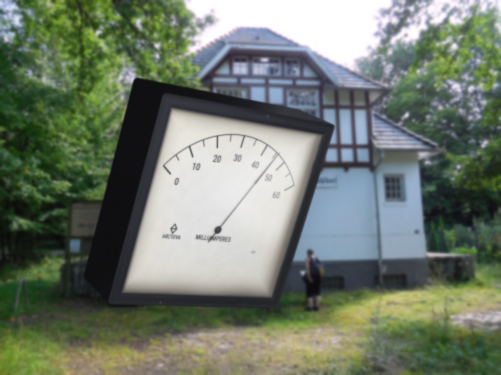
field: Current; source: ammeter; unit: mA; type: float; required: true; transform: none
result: 45 mA
